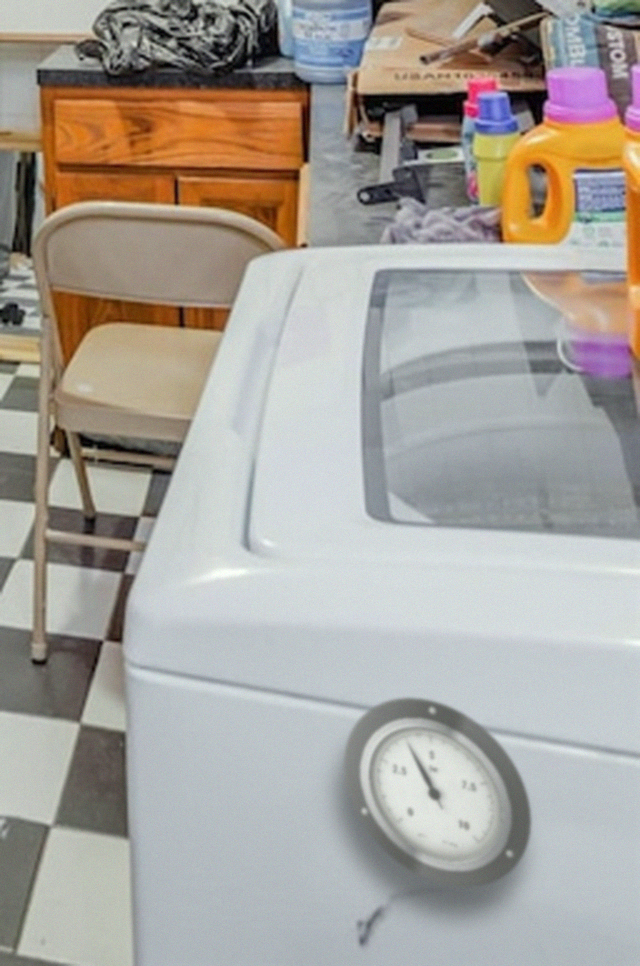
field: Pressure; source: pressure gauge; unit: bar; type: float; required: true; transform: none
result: 4 bar
